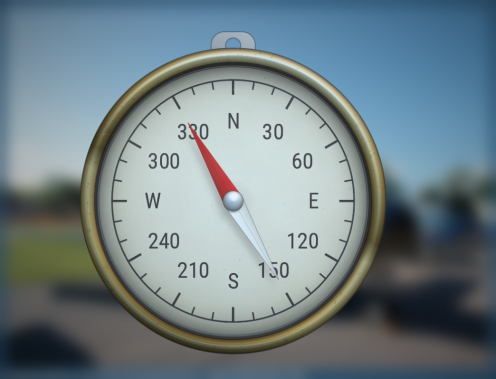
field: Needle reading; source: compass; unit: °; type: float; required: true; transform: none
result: 330 °
